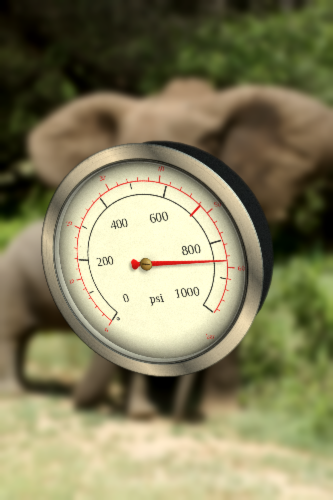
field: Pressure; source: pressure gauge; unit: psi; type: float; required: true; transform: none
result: 850 psi
